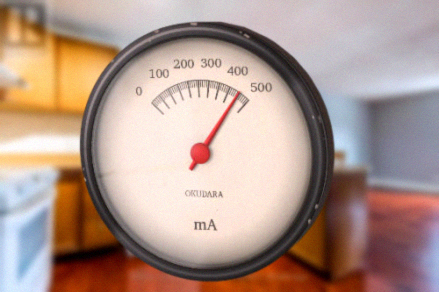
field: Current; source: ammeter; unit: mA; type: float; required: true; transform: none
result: 450 mA
